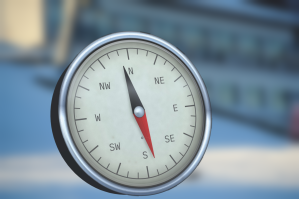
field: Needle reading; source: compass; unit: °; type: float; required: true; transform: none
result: 170 °
